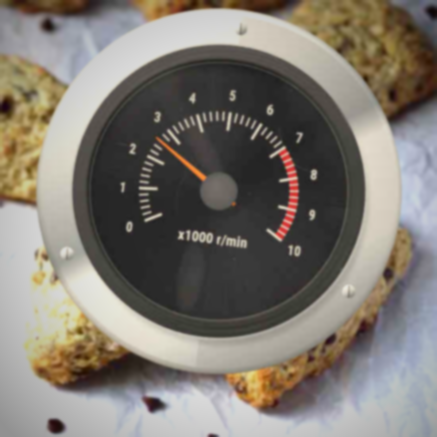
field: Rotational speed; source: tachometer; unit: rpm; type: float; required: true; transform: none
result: 2600 rpm
